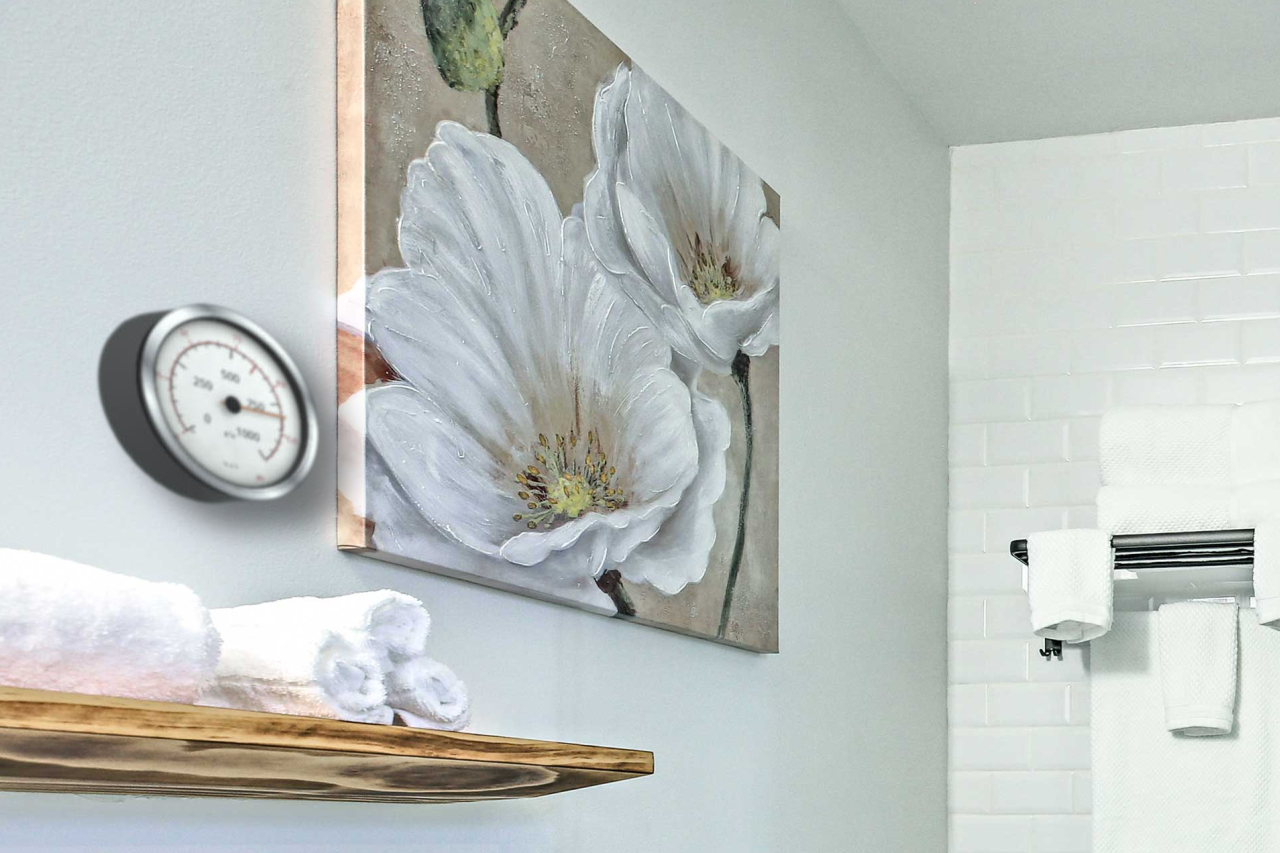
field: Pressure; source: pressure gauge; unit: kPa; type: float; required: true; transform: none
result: 800 kPa
